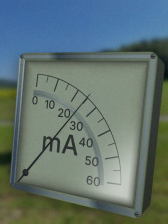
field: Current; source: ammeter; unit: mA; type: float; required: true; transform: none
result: 25 mA
